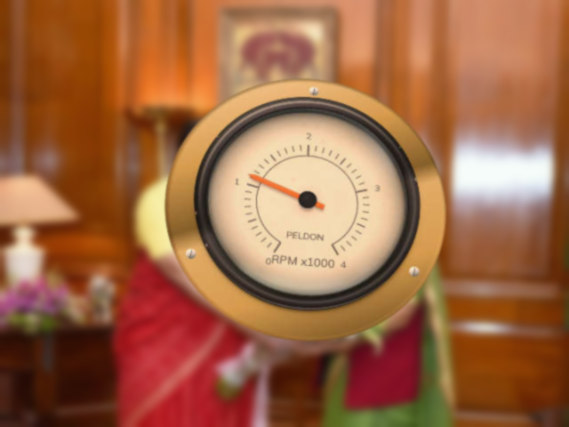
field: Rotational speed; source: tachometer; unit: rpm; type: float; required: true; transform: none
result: 1100 rpm
